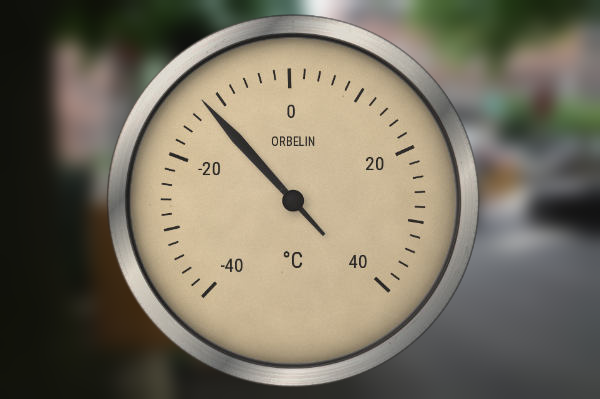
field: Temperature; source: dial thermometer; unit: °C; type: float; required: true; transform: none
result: -12 °C
